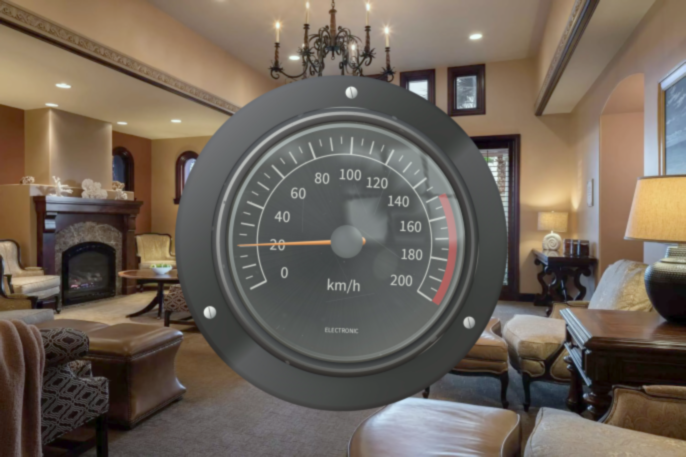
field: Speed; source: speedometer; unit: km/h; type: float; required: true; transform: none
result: 20 km/h
